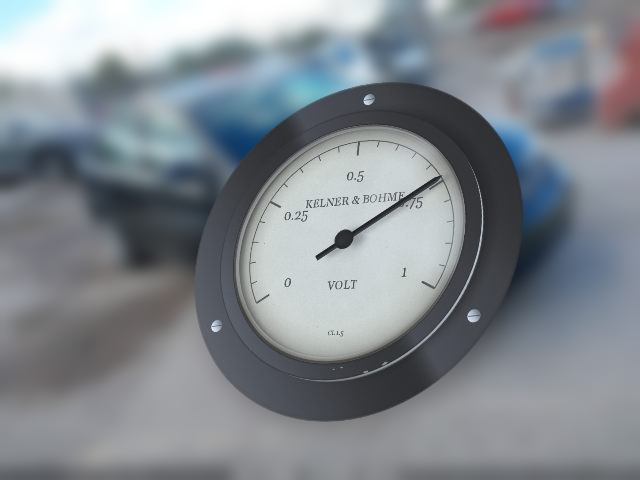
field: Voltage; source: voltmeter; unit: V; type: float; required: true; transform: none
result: 0.75 V
